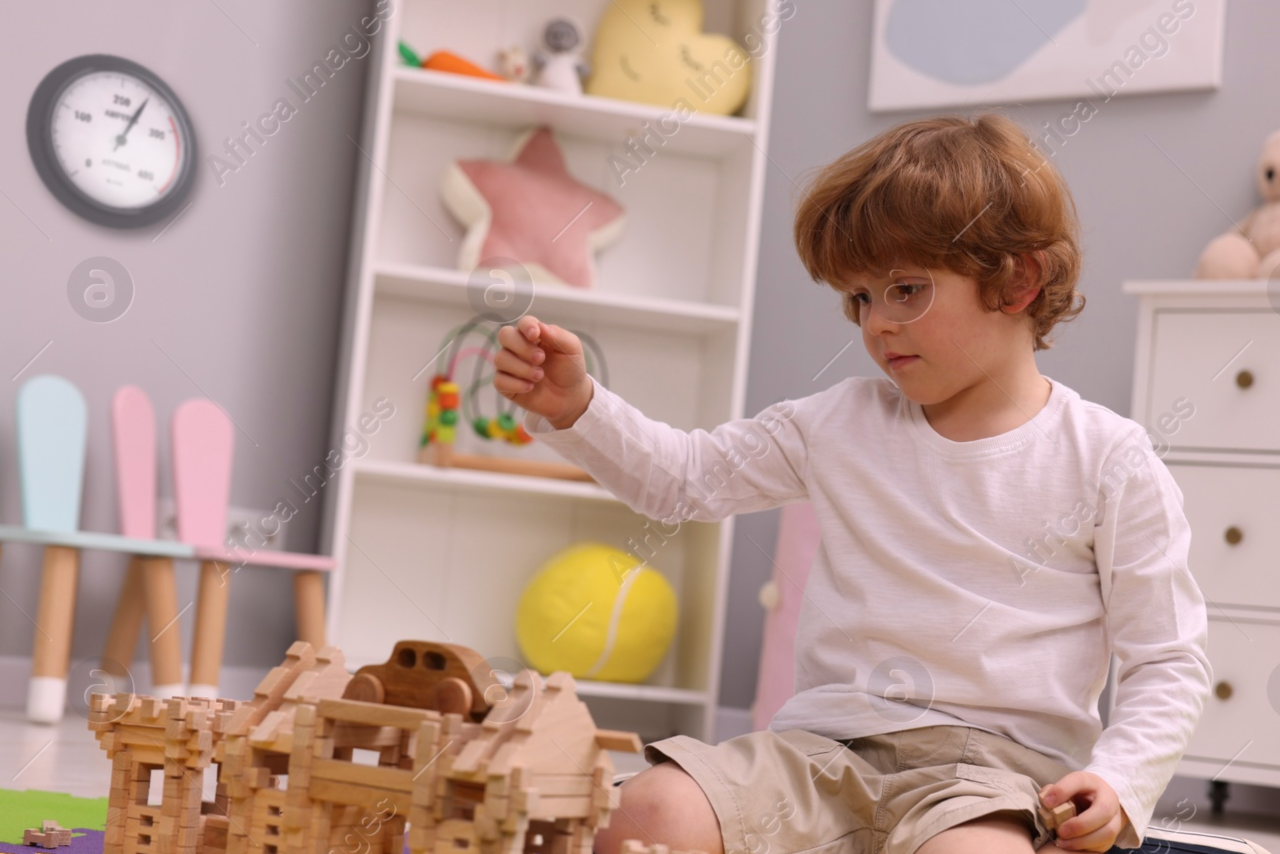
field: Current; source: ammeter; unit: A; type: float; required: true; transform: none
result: 240 A
